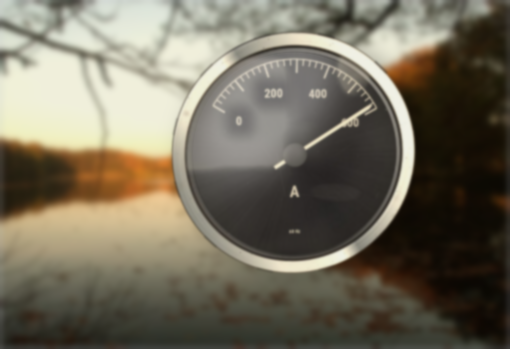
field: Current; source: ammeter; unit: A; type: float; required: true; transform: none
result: 580 A
